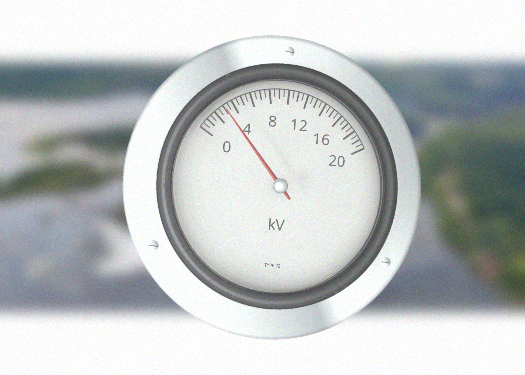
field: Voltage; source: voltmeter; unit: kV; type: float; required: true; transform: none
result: 3 kV
